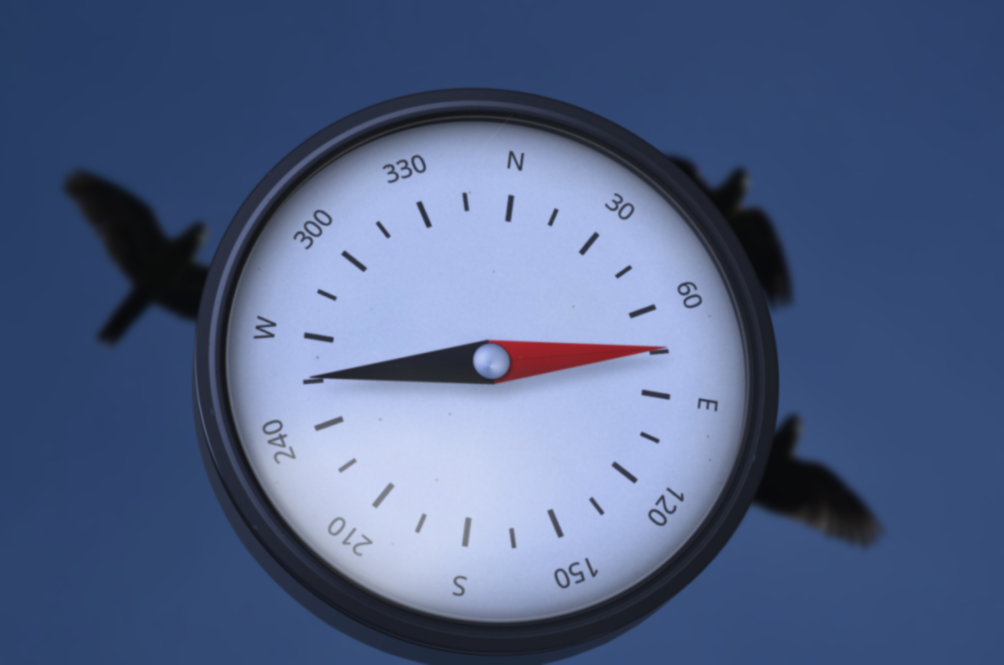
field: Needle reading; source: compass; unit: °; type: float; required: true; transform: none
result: 75 °
